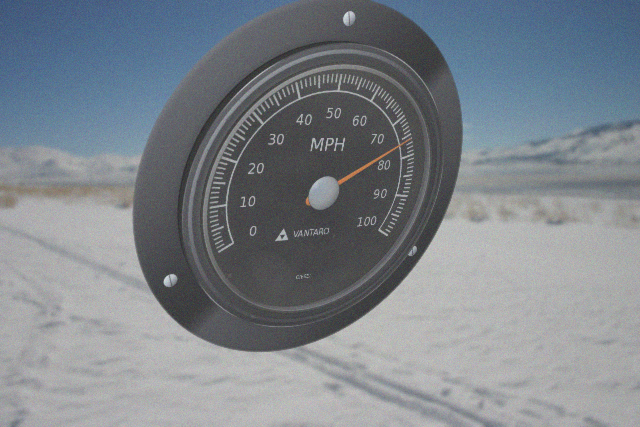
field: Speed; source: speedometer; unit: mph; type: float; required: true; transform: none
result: 75 mph
